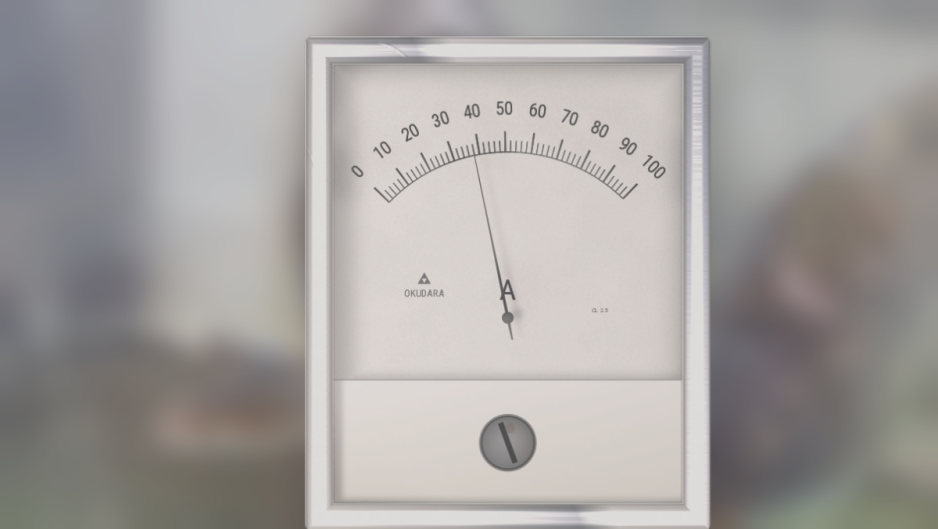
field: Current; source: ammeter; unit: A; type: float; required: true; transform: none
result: 38 A
